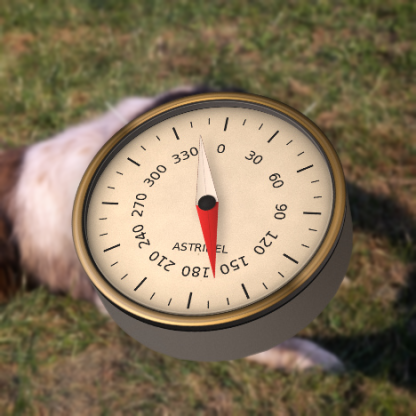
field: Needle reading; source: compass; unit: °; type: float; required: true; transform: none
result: 165 °
